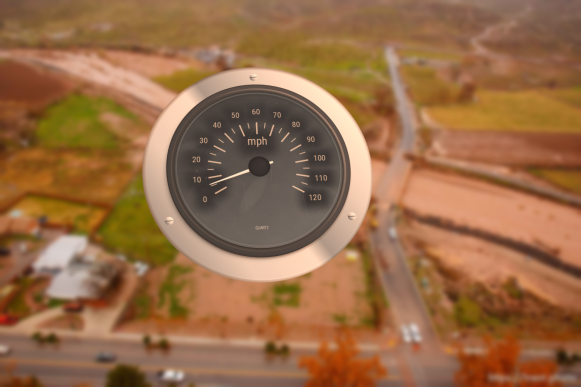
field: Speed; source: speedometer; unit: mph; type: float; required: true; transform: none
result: 5 mph
